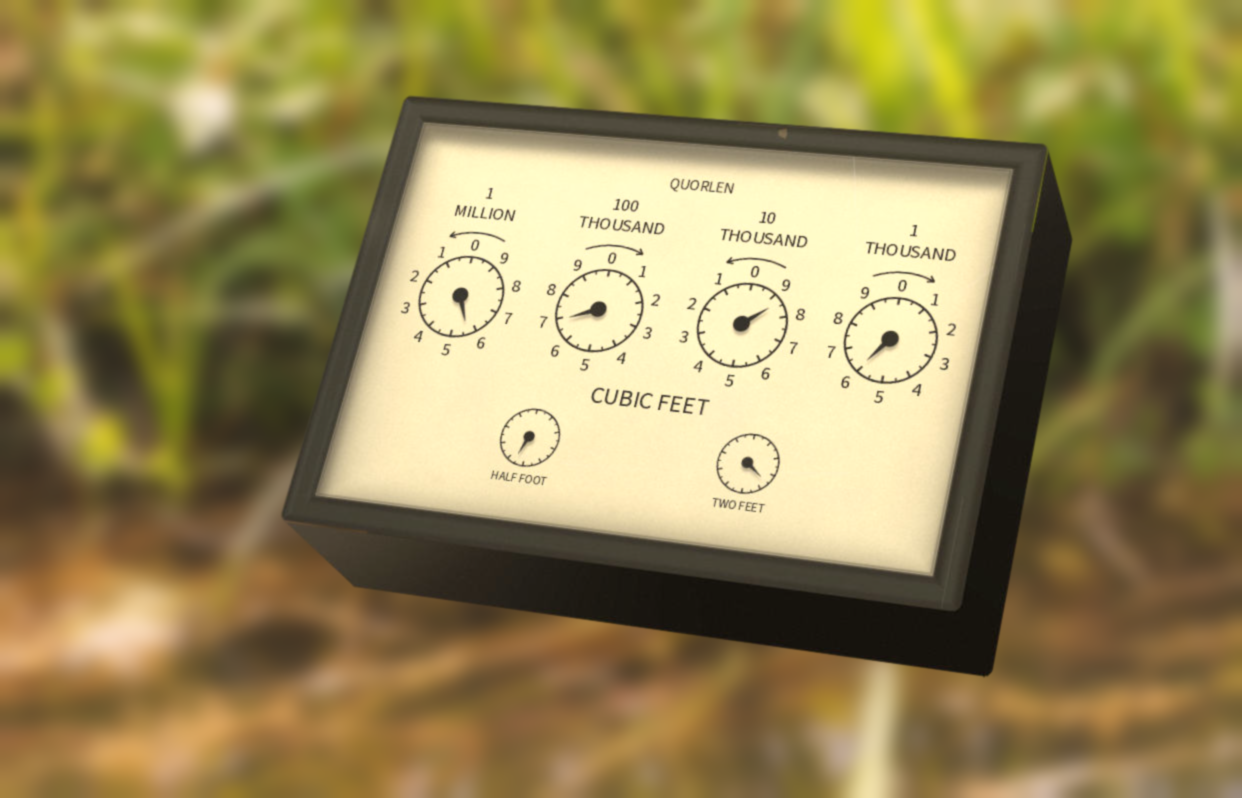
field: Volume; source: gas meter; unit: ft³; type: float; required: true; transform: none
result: 568600 ft³
